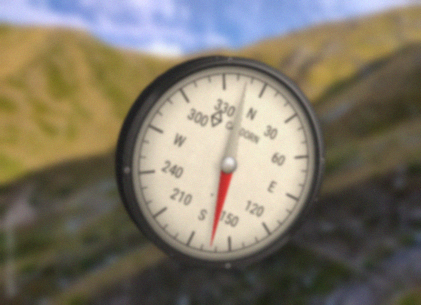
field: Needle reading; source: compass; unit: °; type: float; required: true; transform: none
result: 165 °
